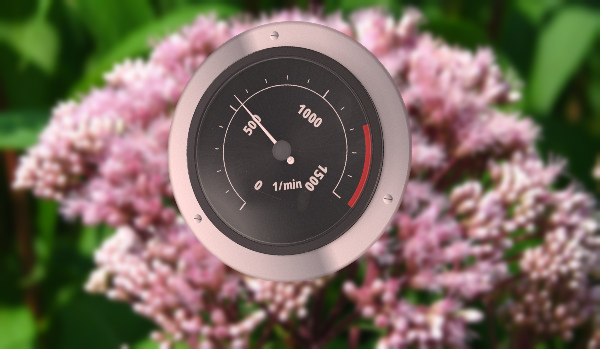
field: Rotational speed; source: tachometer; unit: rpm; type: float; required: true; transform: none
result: 550 rpm
